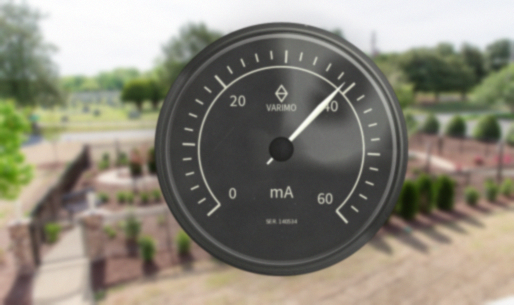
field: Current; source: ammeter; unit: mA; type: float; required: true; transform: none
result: 39 mA
